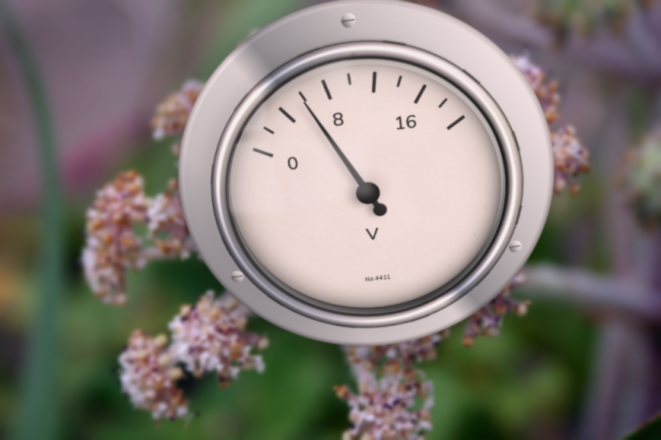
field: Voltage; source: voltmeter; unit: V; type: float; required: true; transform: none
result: 6 V
